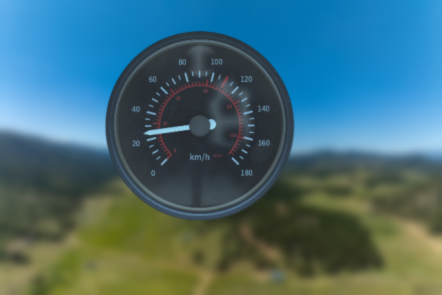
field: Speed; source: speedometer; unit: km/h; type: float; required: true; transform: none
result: 25 km/h
